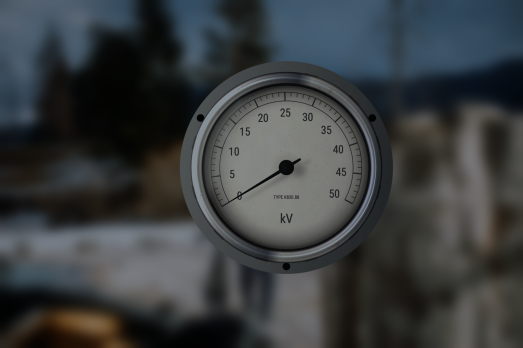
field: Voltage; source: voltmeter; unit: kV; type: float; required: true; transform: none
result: 0 kV
